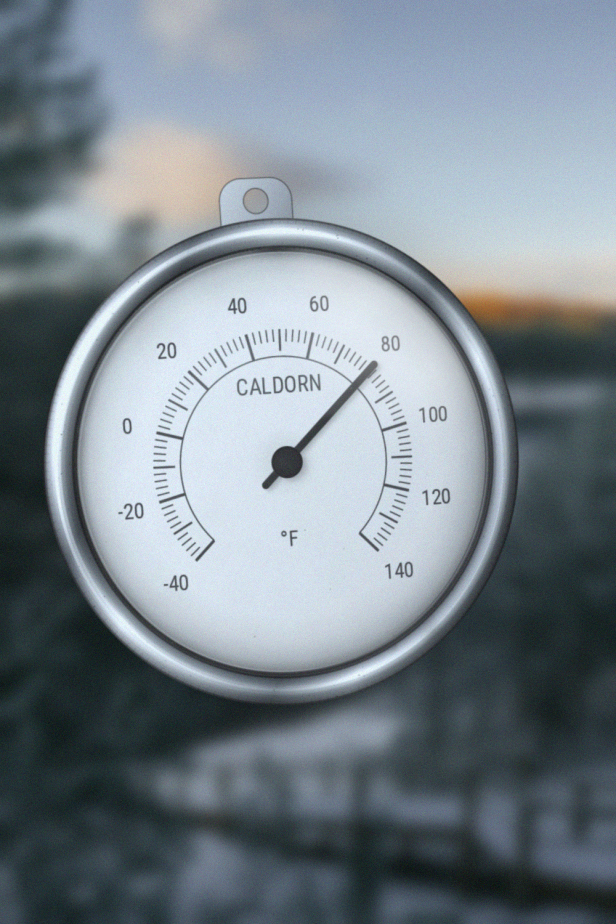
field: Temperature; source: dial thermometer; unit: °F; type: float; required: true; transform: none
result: 80 °F
